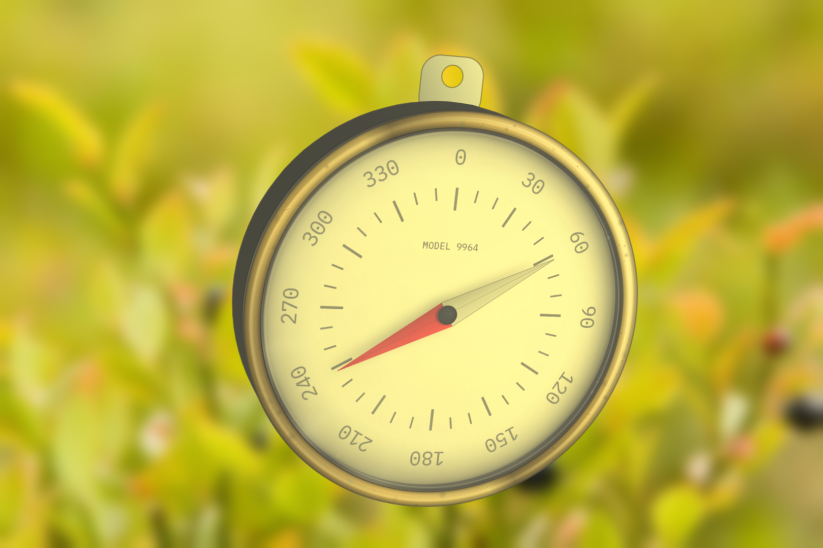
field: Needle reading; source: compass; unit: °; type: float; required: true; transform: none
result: 240 °
